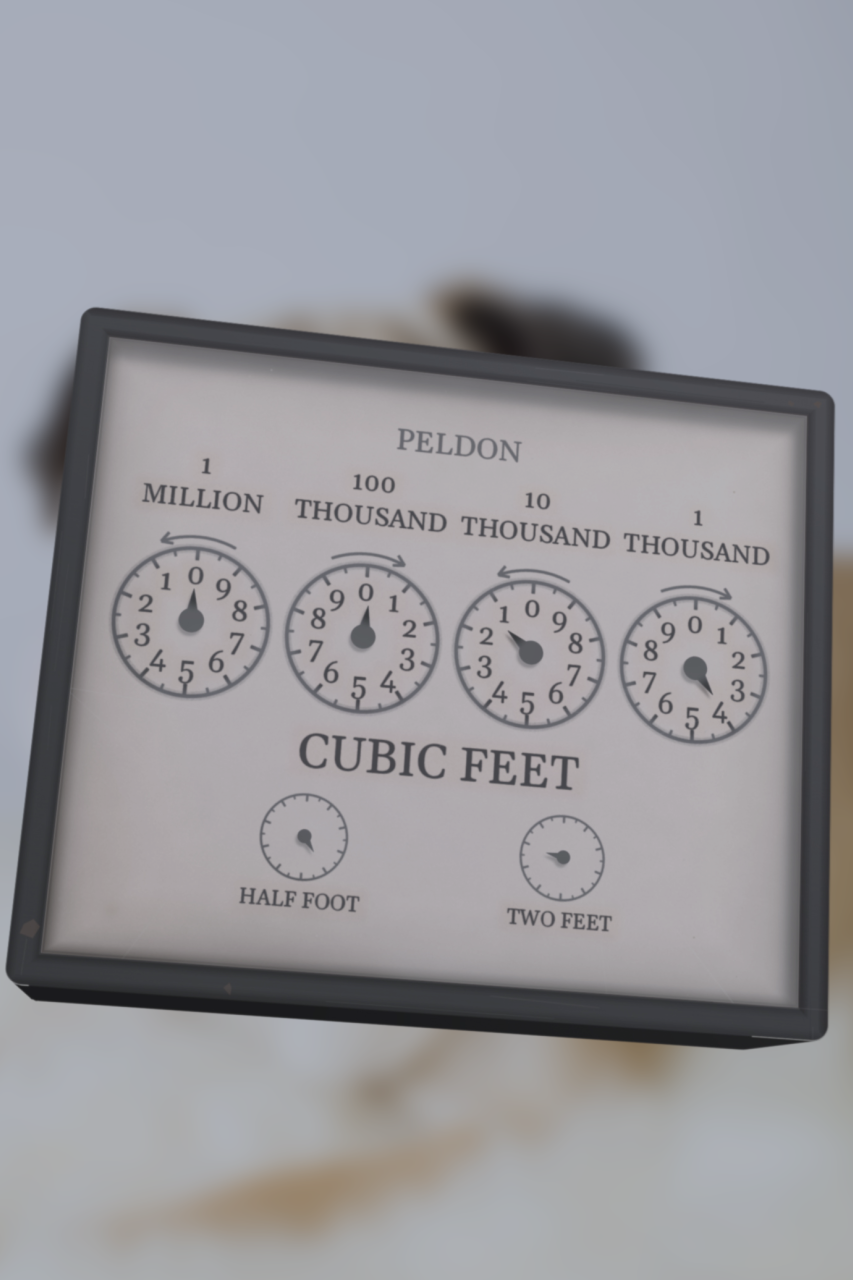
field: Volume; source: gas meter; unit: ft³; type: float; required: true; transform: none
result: 1400 ft³
